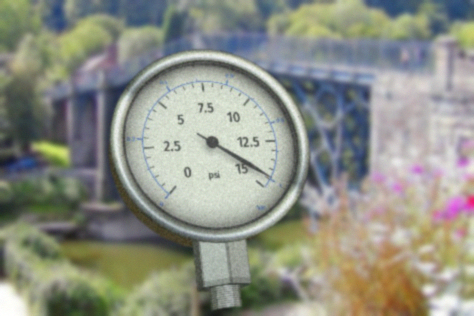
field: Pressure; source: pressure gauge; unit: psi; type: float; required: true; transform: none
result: 14.5 psi
